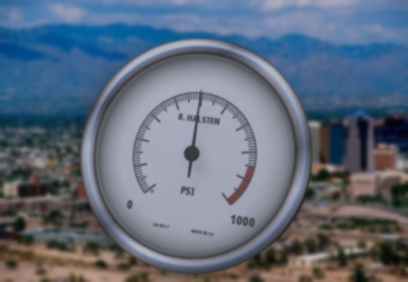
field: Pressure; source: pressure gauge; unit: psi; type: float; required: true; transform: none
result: 500 psi
